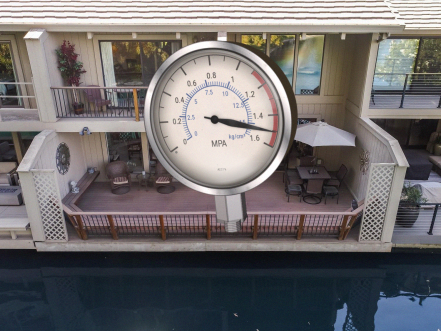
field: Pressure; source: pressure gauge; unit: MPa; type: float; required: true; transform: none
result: 1.5 MPa
